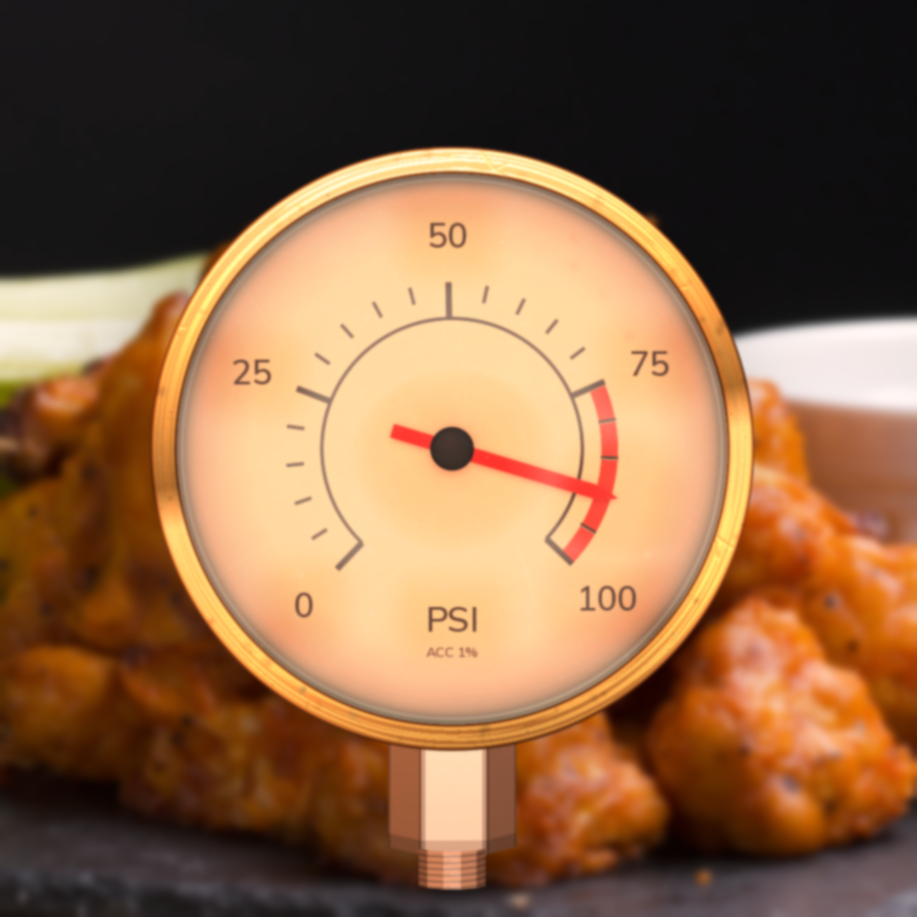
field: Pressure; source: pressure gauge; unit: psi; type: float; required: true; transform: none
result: 90 psi
